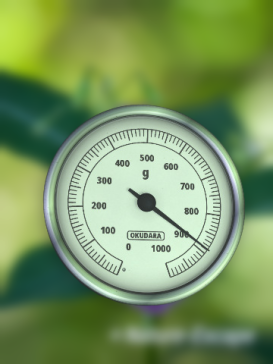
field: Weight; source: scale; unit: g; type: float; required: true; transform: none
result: 890 g
